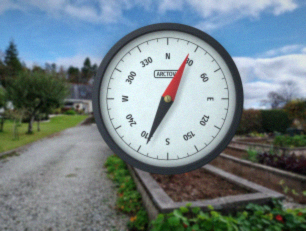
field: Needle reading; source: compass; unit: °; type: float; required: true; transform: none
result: 25 °
